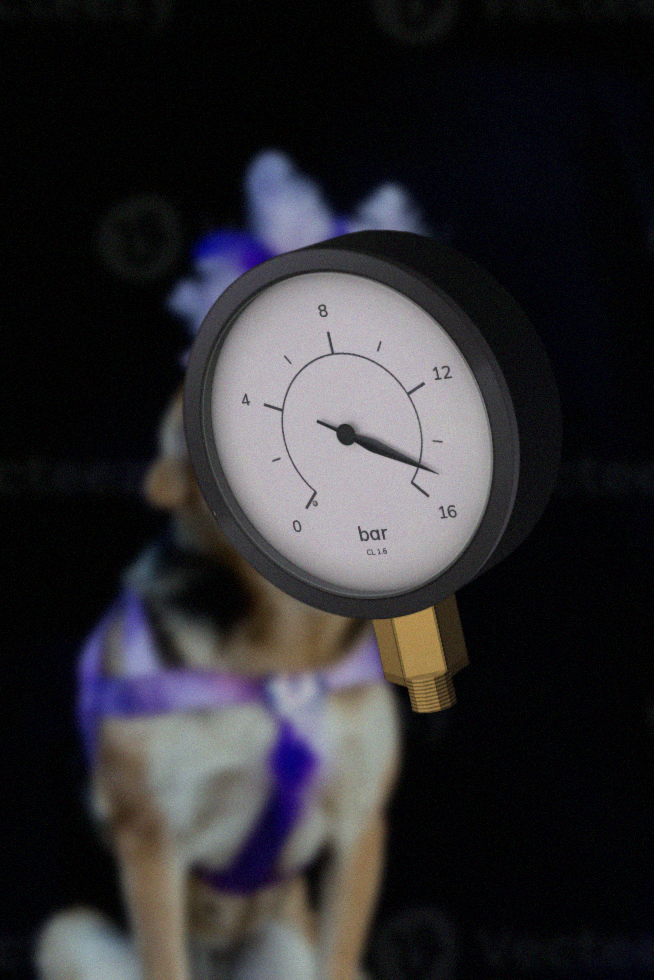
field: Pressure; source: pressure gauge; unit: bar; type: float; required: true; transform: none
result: 15 bar
